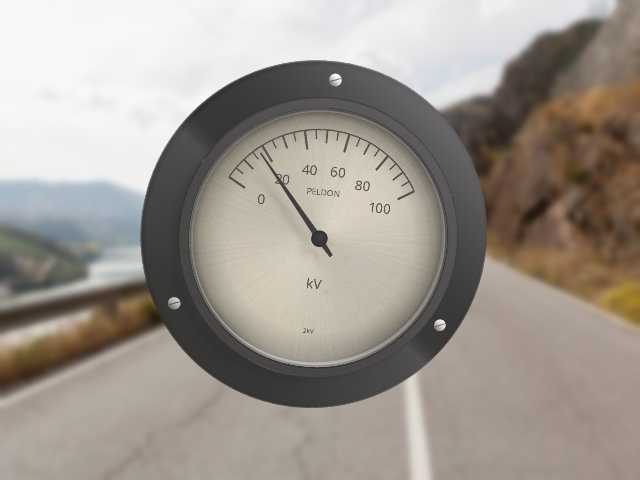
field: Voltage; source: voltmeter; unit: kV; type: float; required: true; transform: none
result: 17.5 kV
